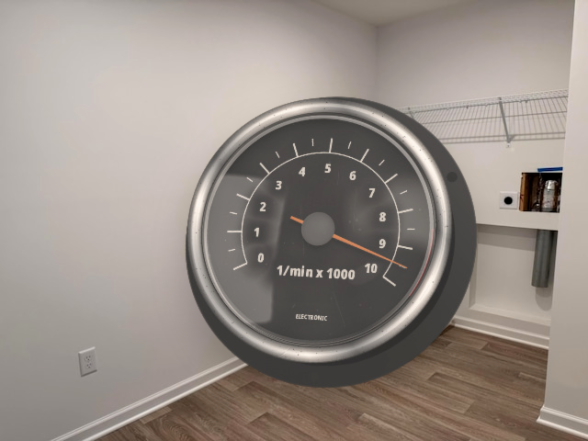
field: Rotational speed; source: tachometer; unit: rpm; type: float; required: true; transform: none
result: 9500 rpm
